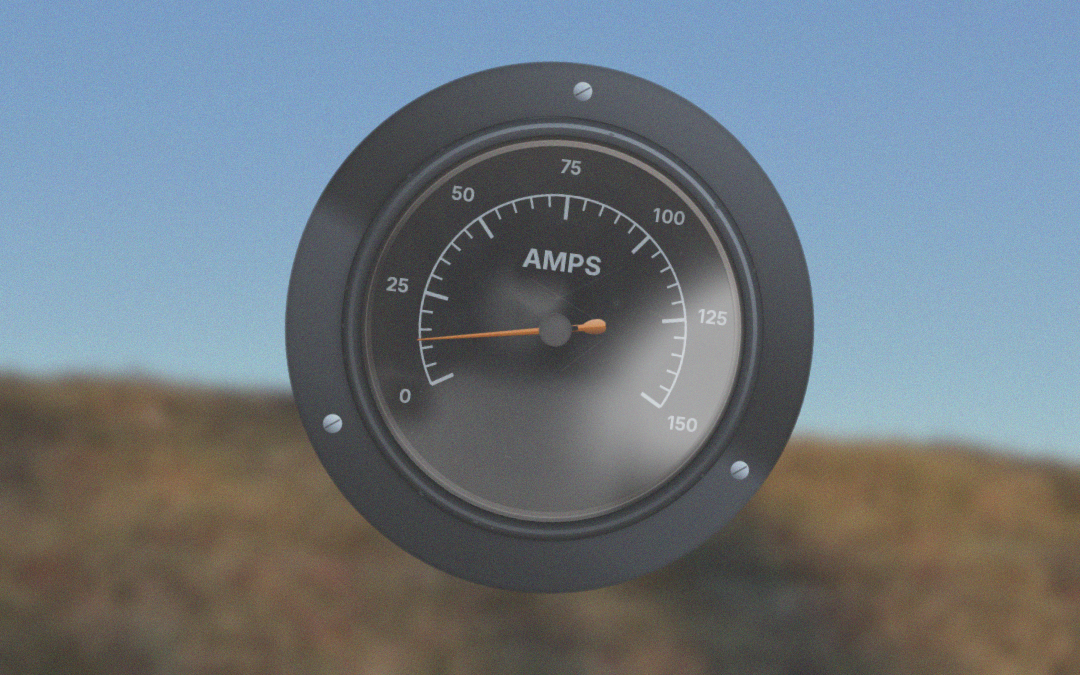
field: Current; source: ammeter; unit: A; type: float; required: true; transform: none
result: 12.5 A
